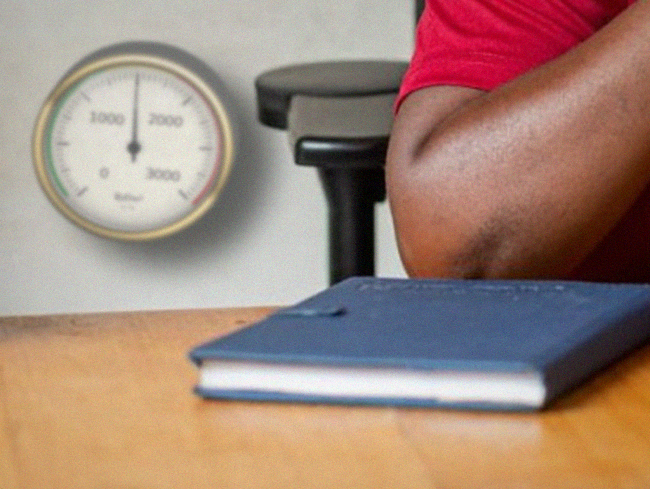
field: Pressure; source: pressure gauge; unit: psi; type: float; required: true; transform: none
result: 1500 psi
